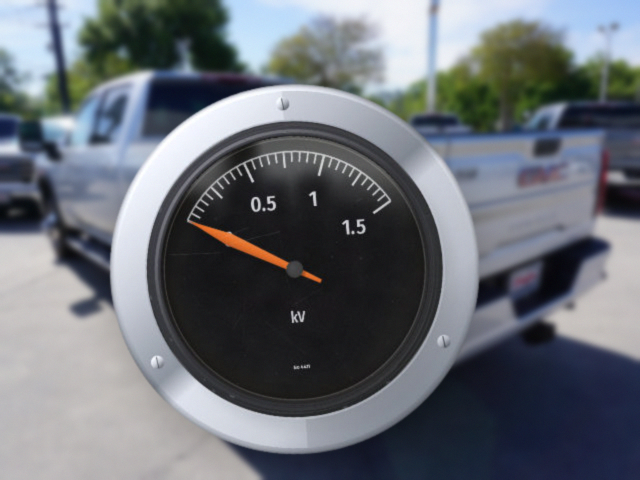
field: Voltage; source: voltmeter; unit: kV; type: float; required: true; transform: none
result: 0 kV
